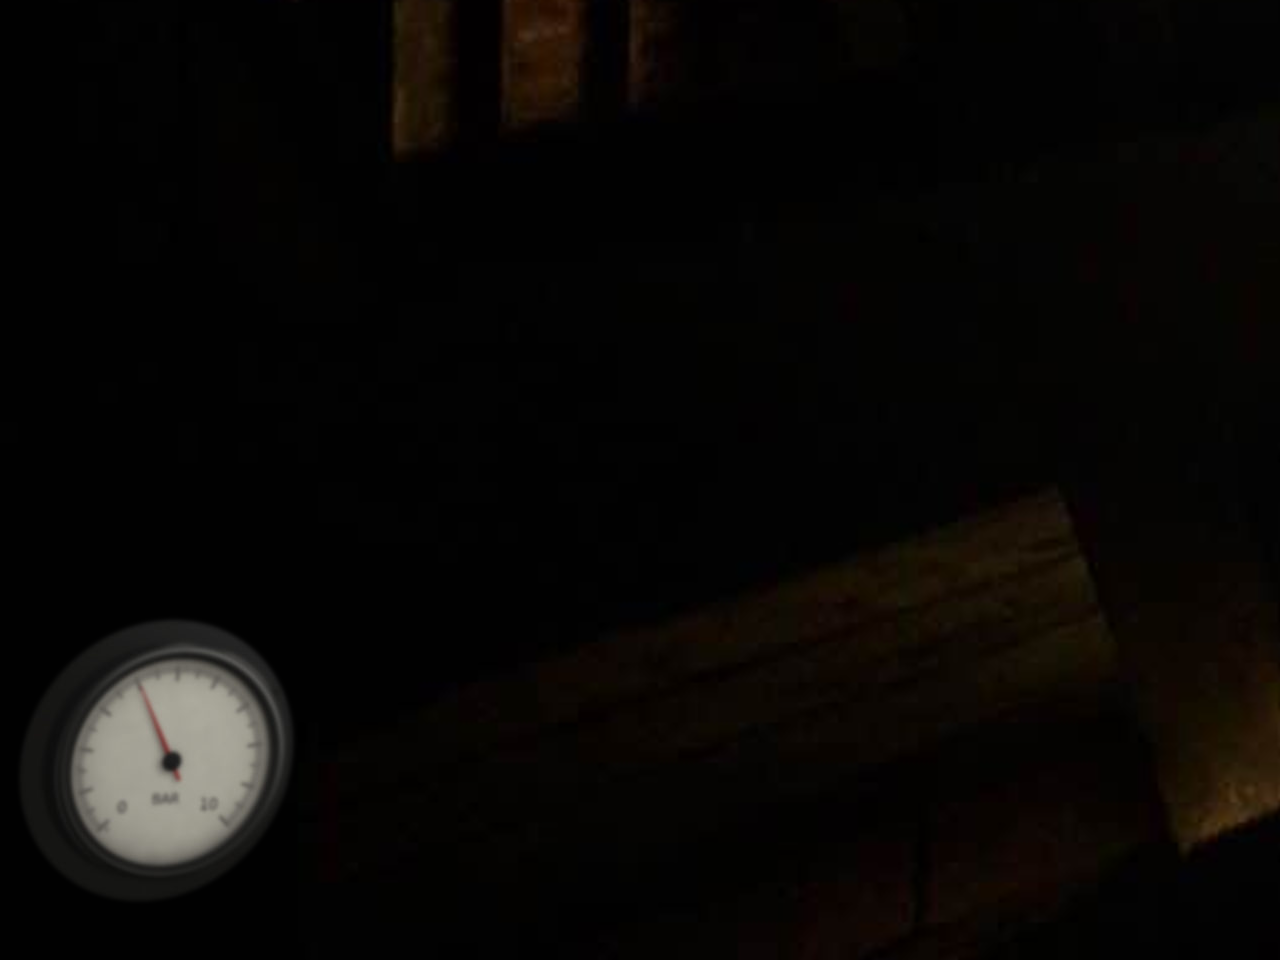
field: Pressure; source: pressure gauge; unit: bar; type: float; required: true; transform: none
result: 4 bar
